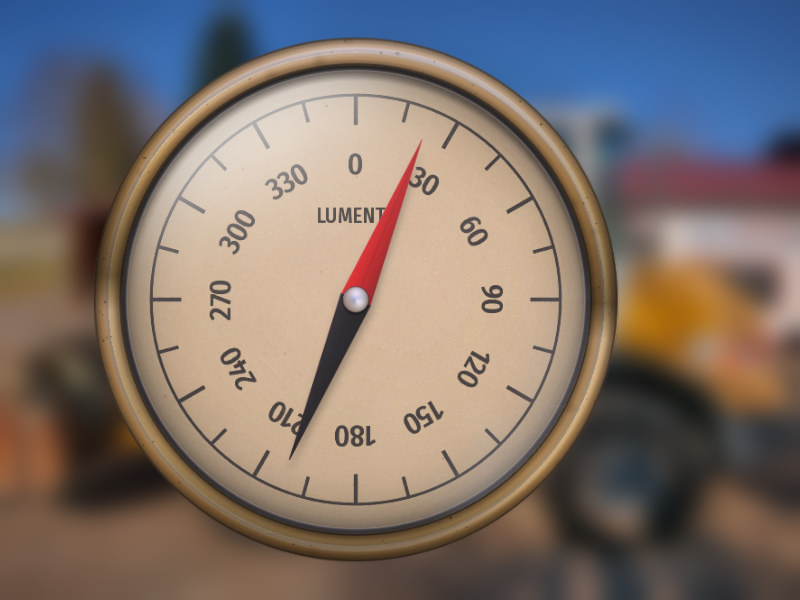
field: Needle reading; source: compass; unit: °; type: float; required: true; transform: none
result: 22.5 °
